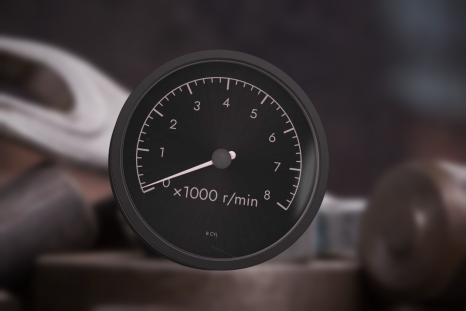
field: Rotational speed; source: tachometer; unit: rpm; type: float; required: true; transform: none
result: 100 rpm
